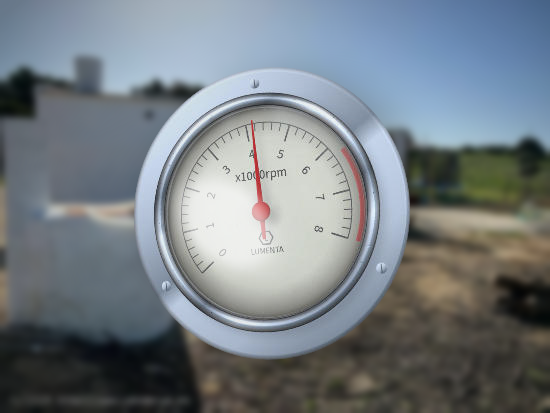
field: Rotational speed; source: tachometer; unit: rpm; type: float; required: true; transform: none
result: 4200 rpm
